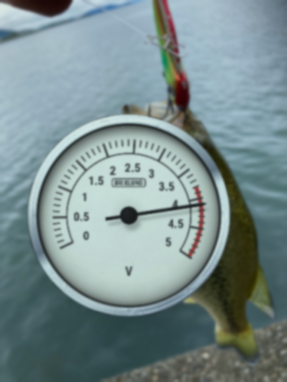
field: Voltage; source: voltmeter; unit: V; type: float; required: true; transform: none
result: 4.1 V
